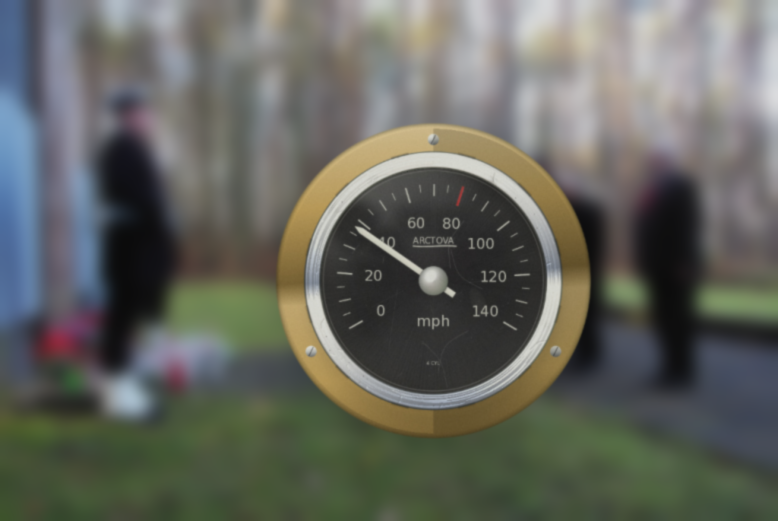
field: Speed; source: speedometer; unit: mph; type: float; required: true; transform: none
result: 37.5 mph
